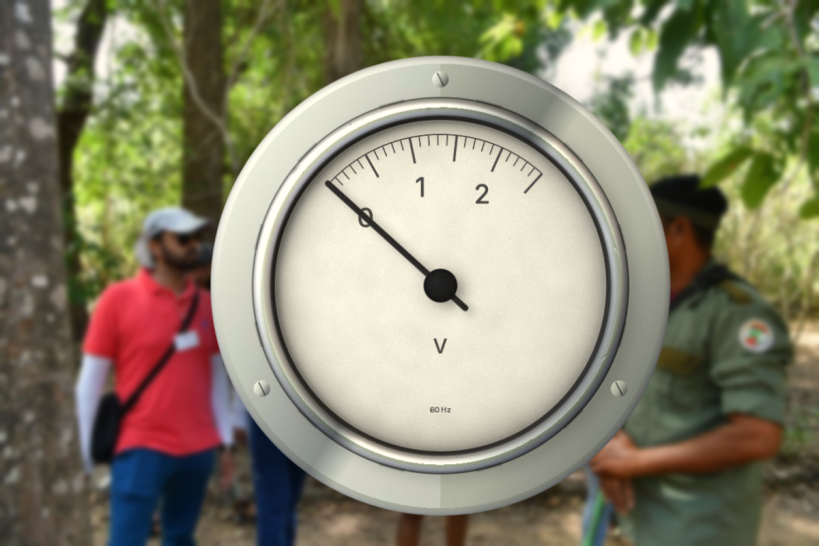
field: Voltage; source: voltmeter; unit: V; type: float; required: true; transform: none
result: 0 V
